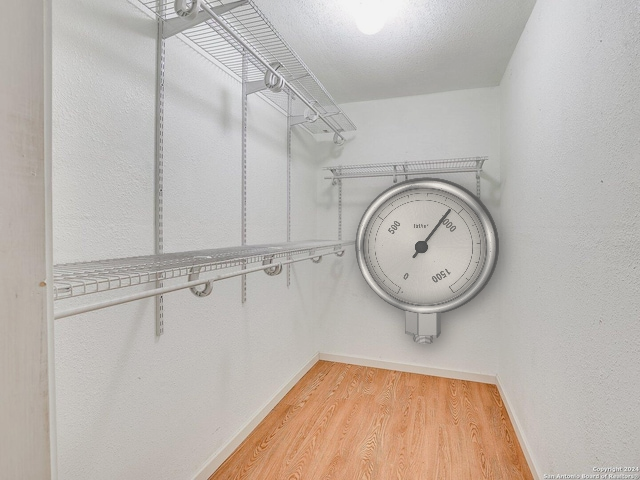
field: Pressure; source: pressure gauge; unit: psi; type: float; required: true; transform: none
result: 950 psi
